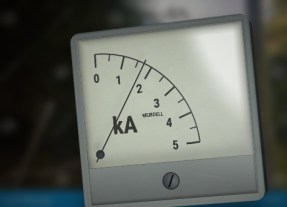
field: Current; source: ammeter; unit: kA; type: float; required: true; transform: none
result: 1.75 kA
